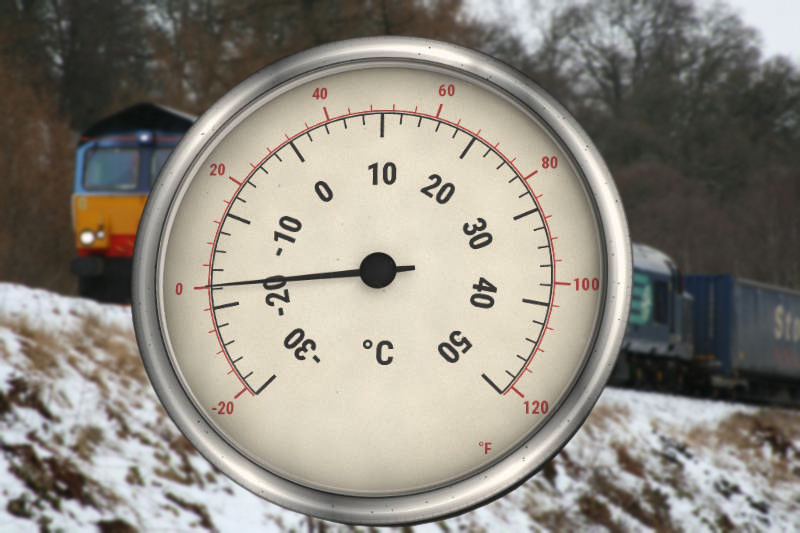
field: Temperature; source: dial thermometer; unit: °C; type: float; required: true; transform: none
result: -18 °C
